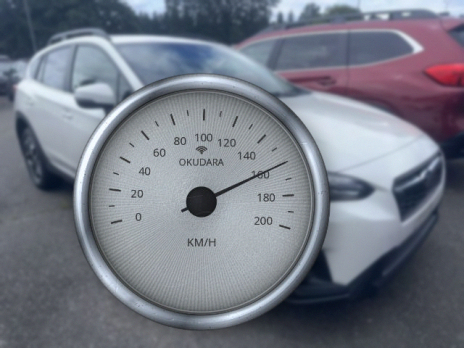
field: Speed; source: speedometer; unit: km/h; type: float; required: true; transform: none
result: 160 km/h
